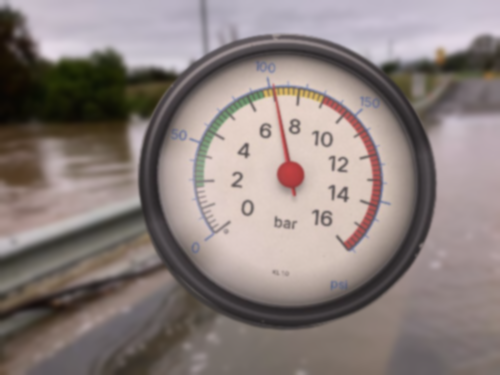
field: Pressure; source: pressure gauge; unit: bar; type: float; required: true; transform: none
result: 7 bar
